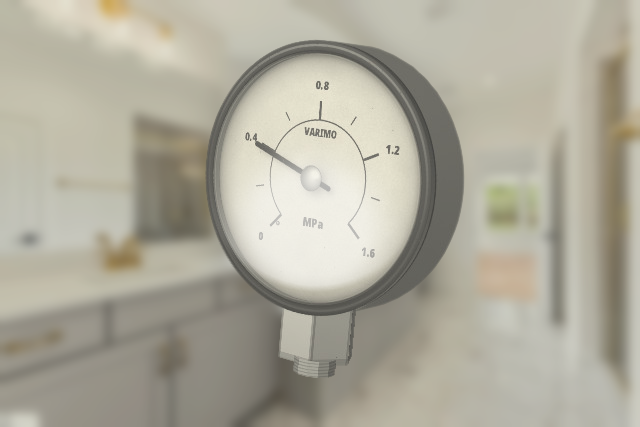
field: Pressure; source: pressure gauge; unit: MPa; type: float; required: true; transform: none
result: 0.4 MPa
